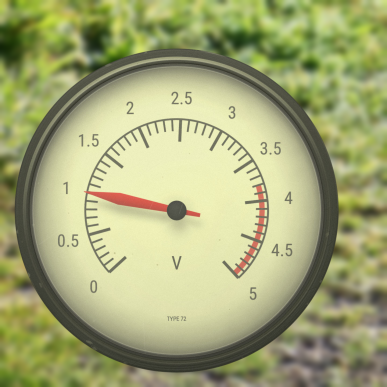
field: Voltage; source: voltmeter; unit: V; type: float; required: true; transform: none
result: 1 V
